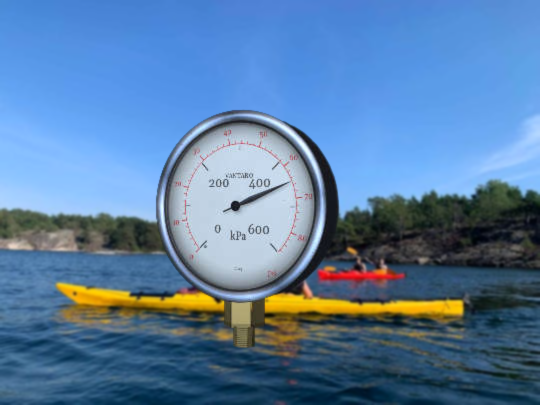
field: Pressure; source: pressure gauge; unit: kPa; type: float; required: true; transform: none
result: 450 kPa
